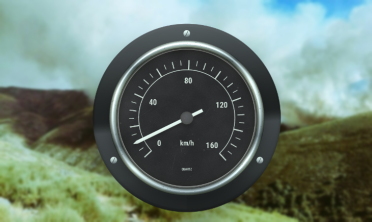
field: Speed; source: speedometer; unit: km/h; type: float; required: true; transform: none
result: 10 km/h
